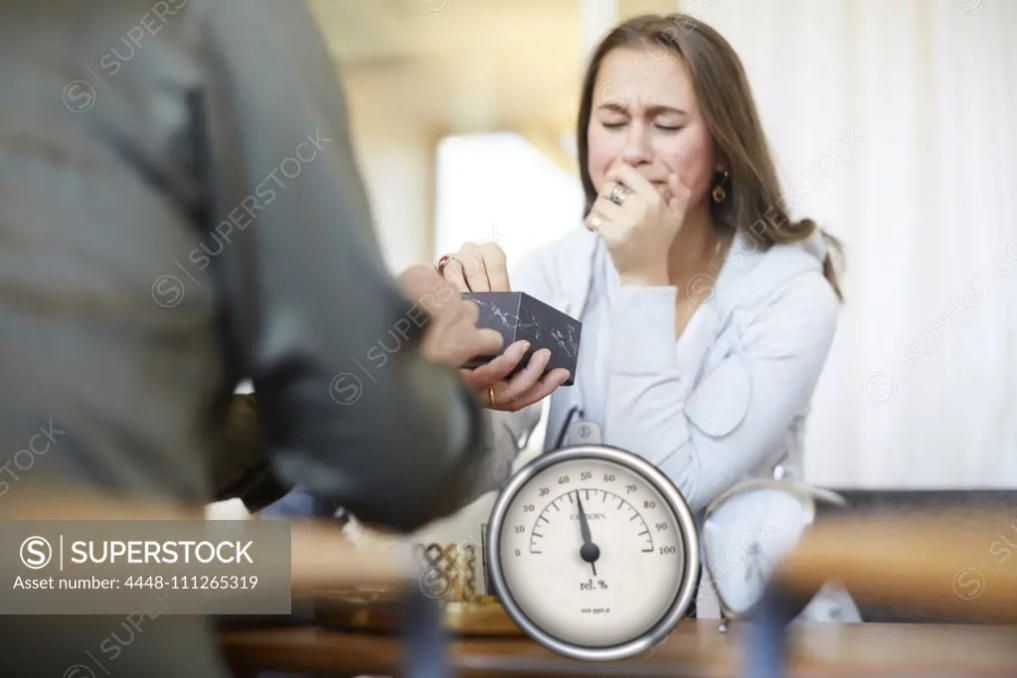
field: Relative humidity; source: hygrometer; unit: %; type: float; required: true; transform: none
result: 45 %
